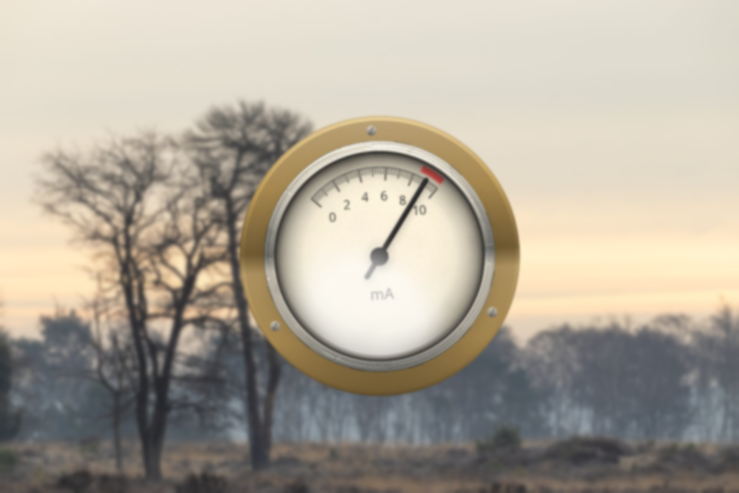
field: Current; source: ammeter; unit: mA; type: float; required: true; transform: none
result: 9 mA
